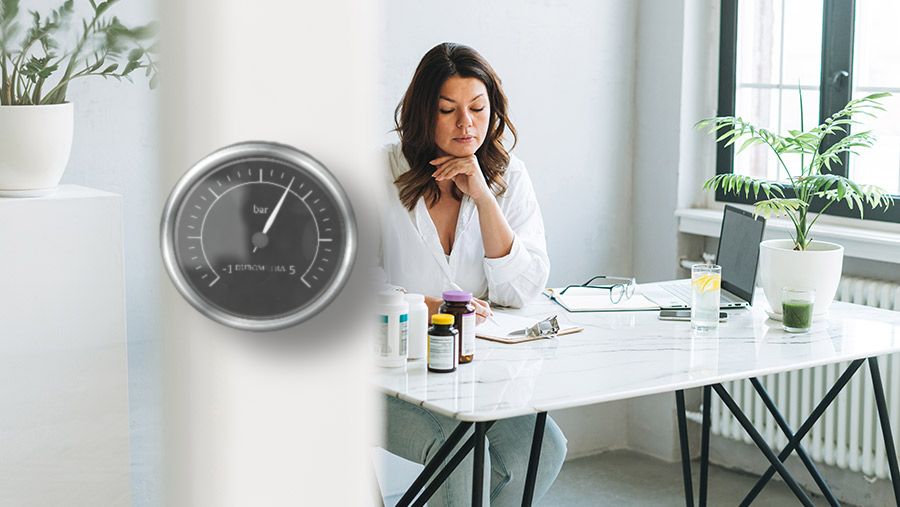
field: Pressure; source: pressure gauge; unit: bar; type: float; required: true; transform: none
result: 2.6 bar
